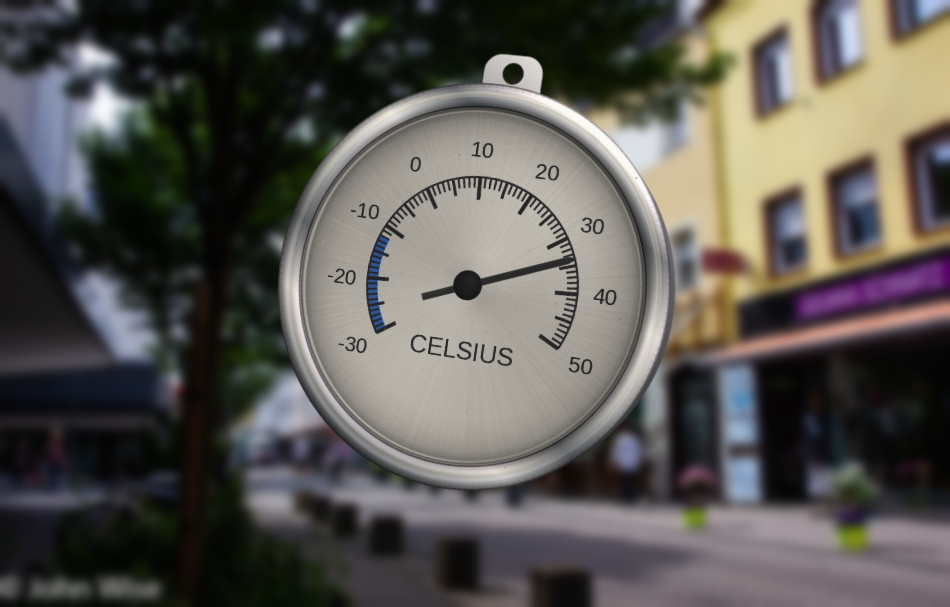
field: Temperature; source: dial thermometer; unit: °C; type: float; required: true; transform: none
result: 34 °C
